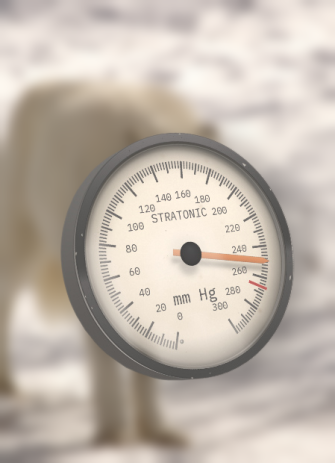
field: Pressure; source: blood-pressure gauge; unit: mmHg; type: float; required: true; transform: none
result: 250 mmHg
